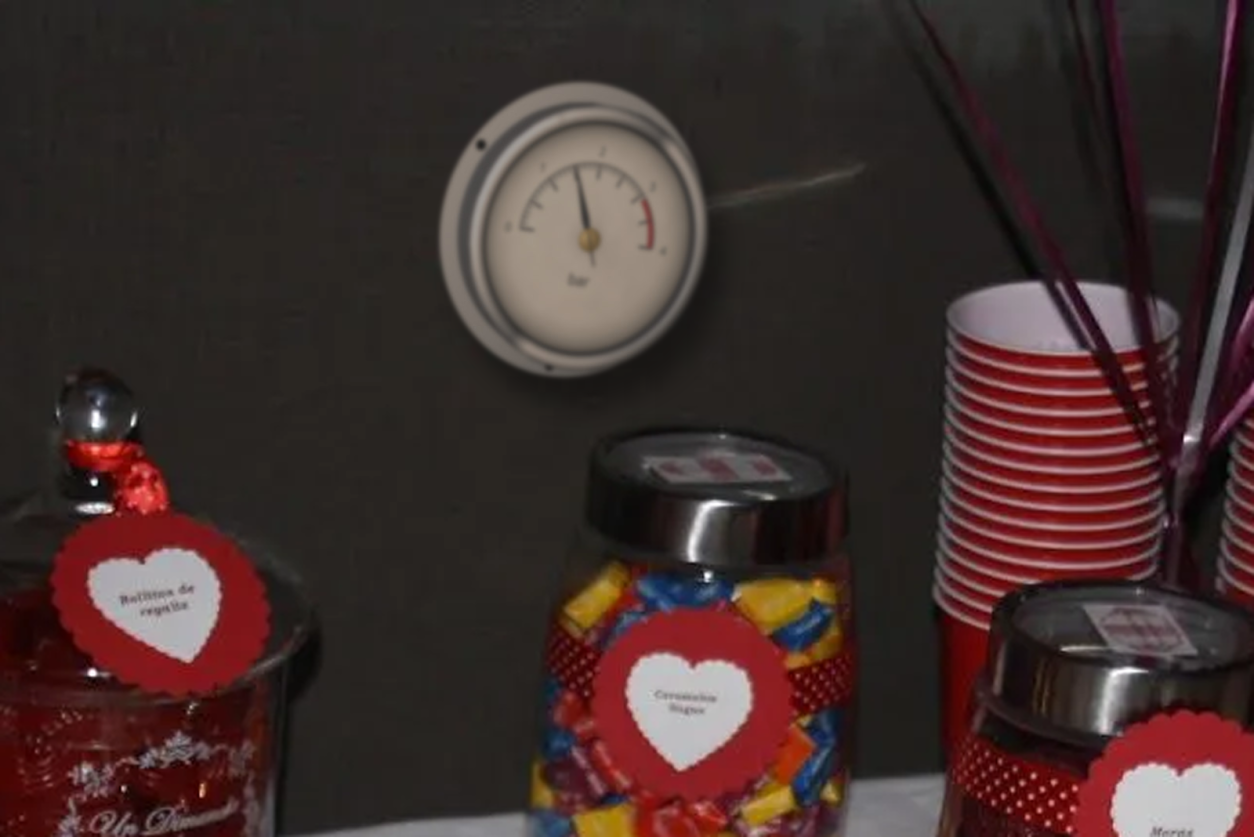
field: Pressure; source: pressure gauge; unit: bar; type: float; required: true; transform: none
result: 1.5 bar
